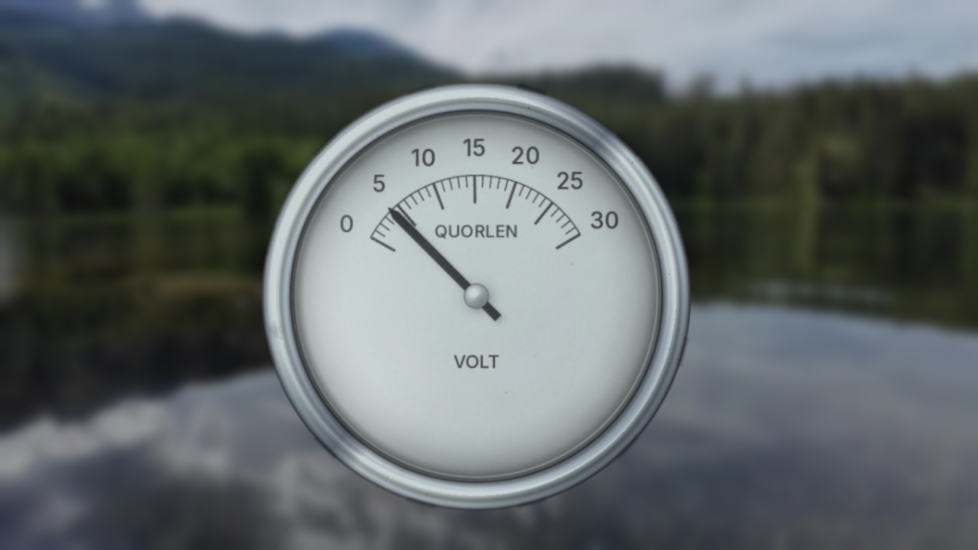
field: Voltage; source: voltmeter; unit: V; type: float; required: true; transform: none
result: 4 V
